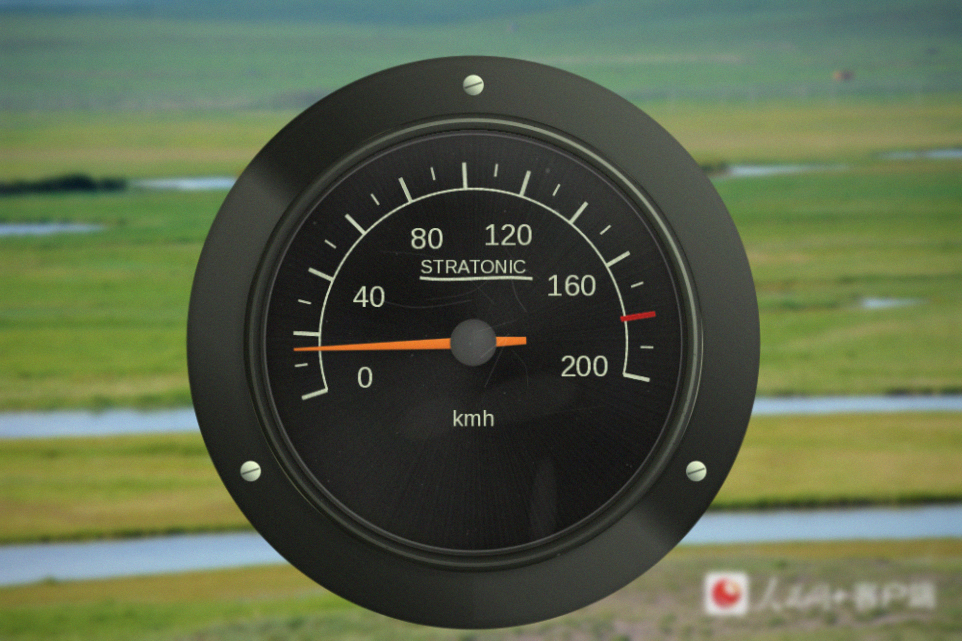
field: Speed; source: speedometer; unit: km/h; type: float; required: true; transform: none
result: 15 km/h
